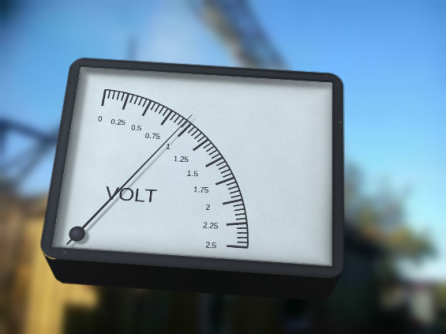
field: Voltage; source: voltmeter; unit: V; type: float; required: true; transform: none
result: 0.95 V
